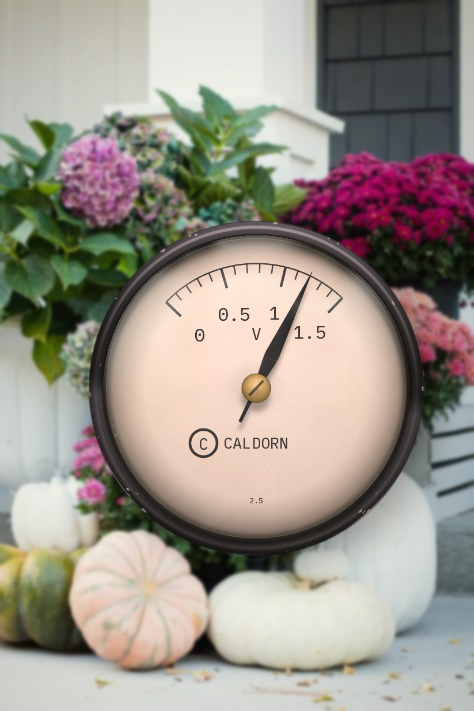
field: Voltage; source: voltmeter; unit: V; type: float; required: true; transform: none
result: 1.2 V
